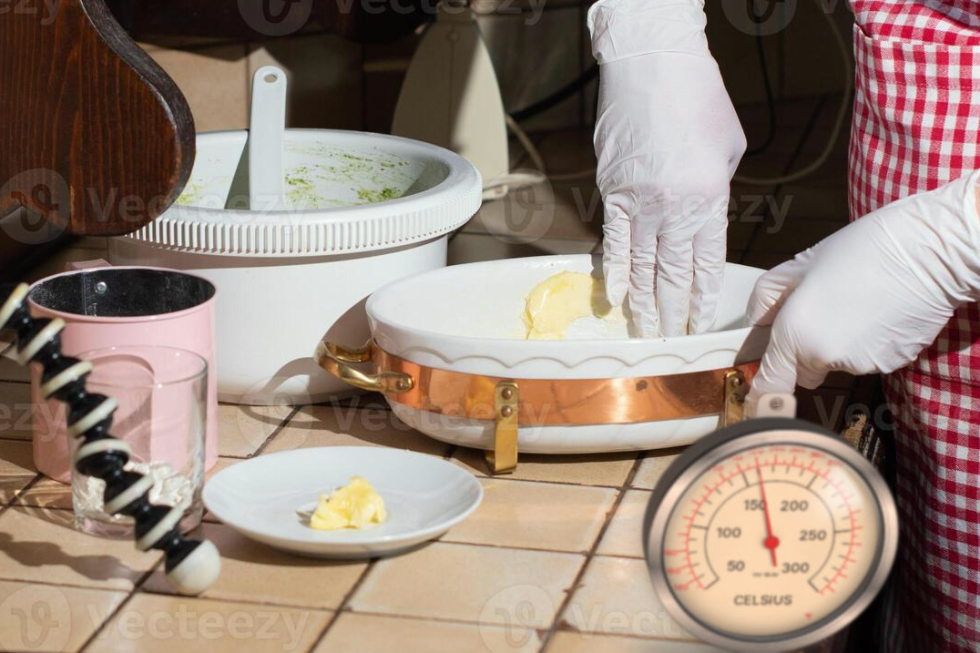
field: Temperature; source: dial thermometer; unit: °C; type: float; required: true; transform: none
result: 160 °C
